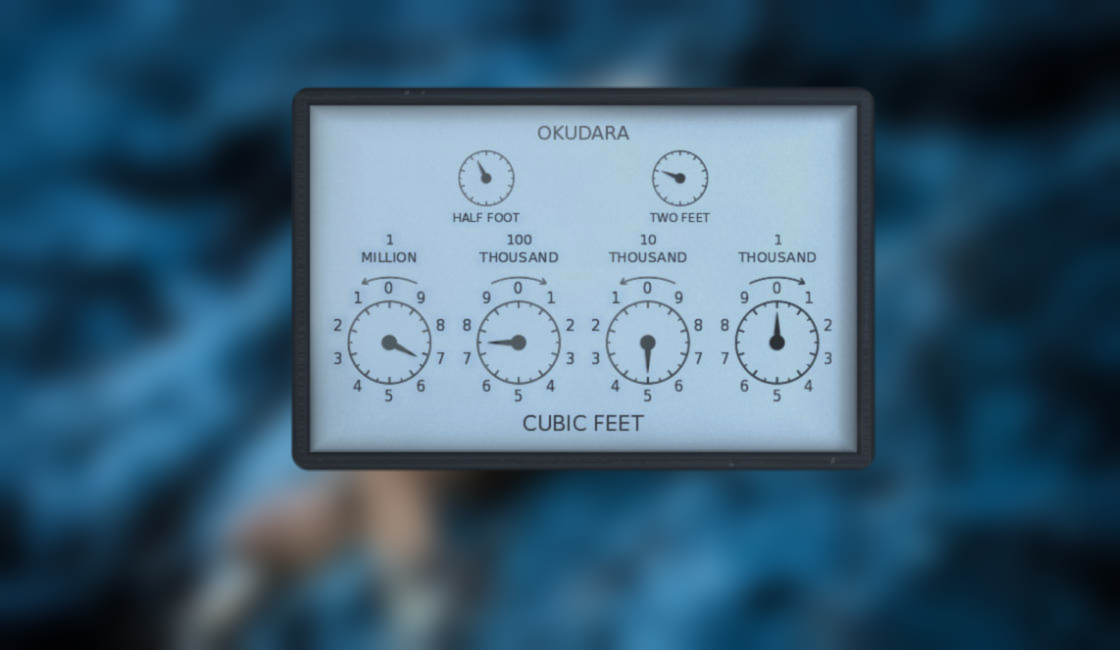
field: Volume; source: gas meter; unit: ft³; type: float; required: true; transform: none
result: 675000 ft³
